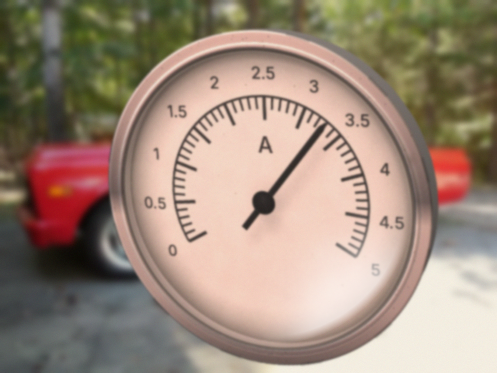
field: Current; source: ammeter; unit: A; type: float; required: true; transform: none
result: 3.3 A
